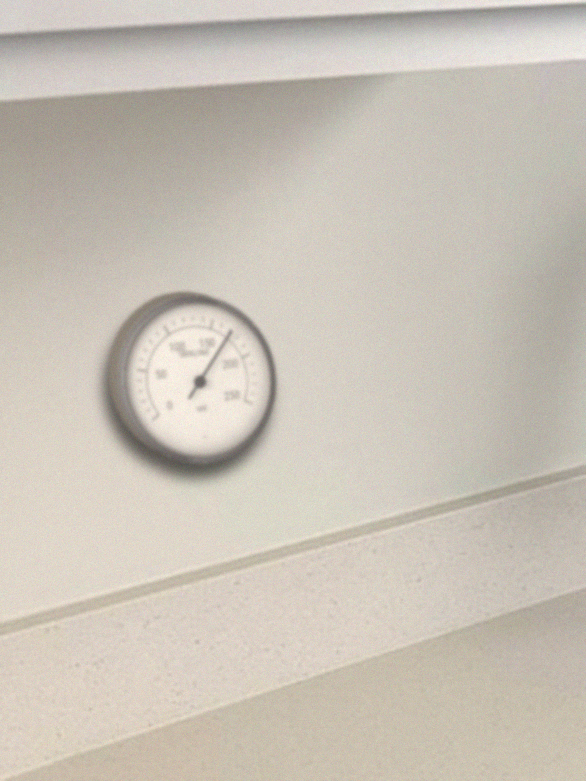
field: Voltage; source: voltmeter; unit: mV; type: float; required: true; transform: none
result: 170 mV
